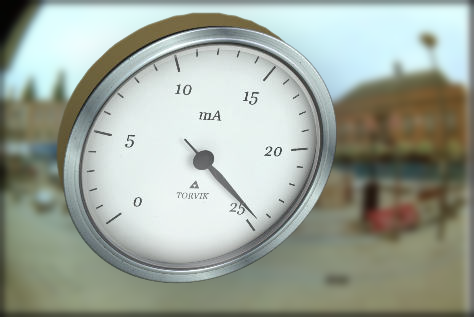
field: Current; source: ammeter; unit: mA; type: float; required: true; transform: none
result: 24.5 mA
